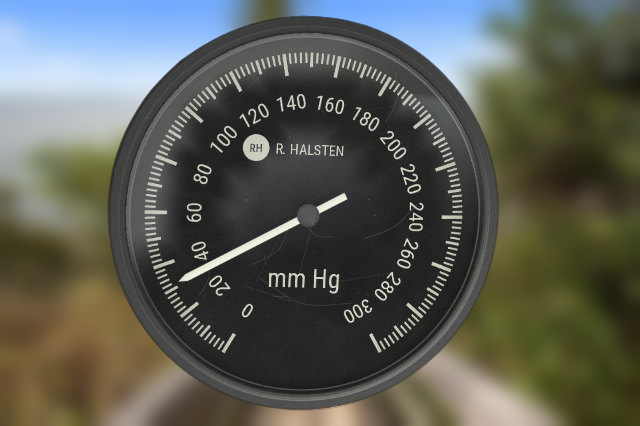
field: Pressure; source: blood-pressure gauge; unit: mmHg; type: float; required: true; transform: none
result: 32 mmHg
